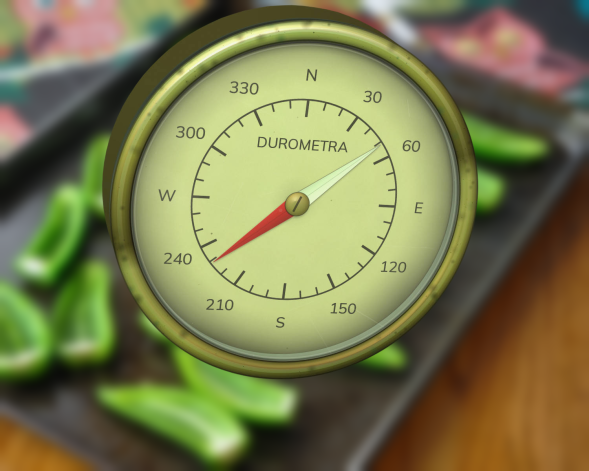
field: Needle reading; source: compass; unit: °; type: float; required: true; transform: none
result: 230 °
